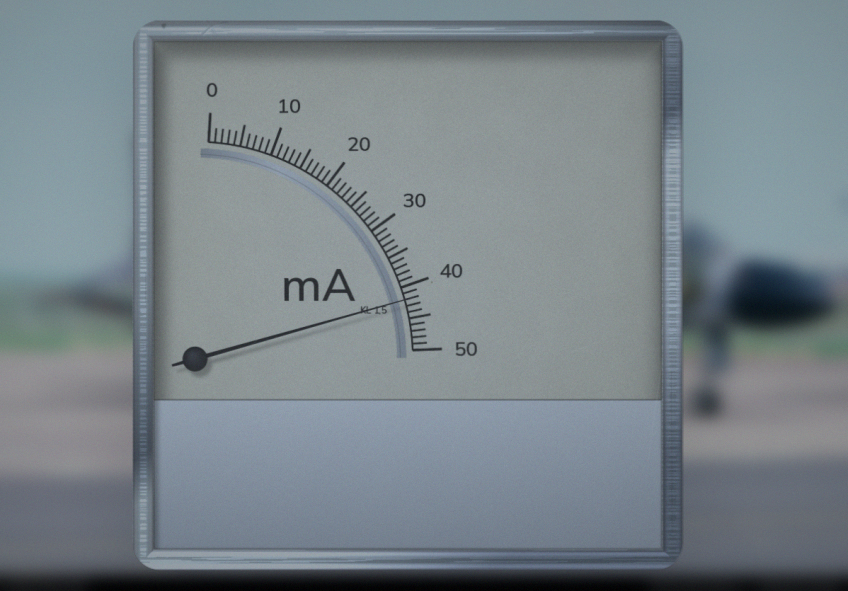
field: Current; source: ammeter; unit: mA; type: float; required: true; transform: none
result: 42 mA
